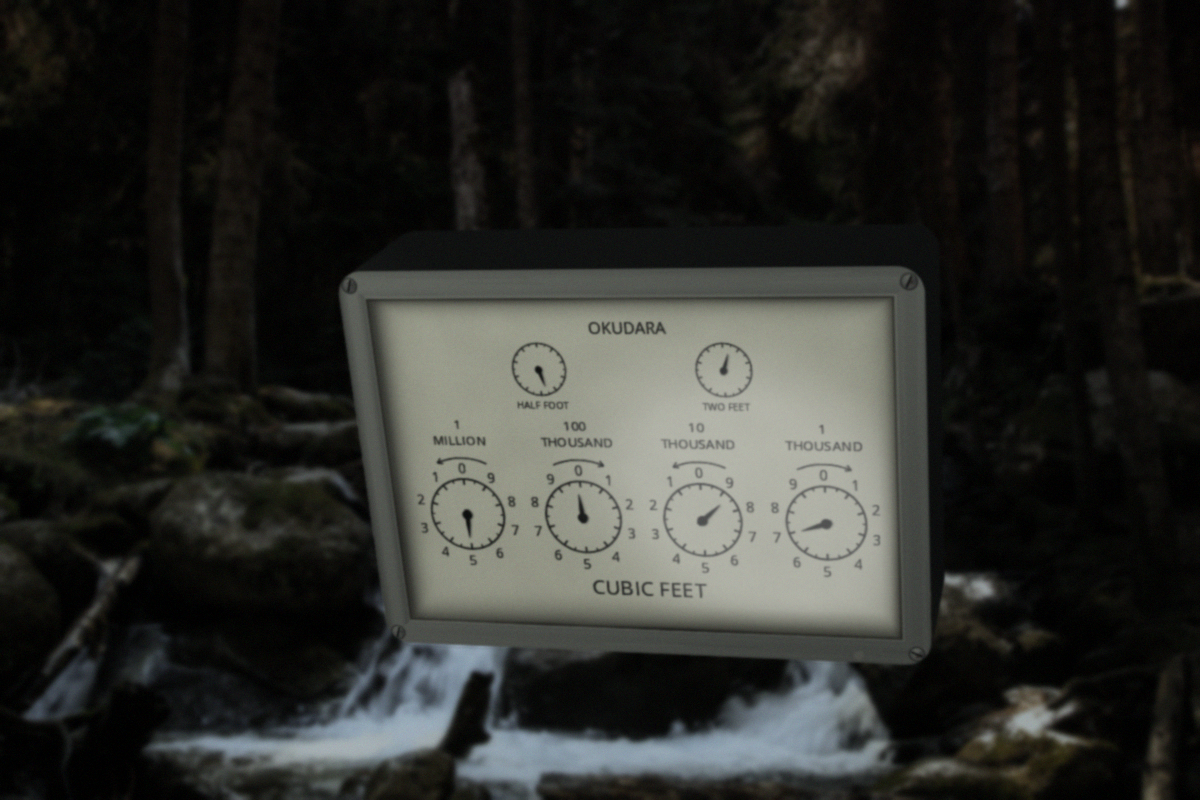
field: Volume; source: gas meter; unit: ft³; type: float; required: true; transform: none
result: 498700 ft³
